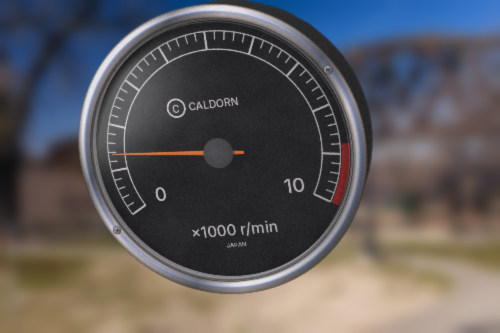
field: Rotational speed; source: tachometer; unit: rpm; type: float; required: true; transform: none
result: 1400 rpm
